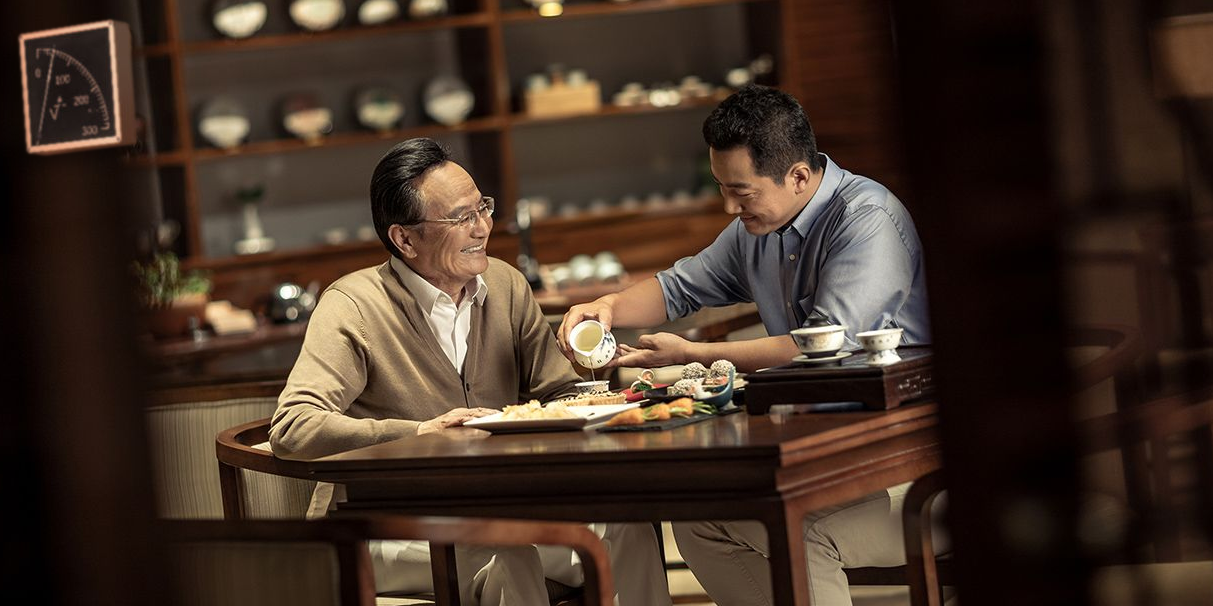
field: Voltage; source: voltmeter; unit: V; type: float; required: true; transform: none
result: 50 V
